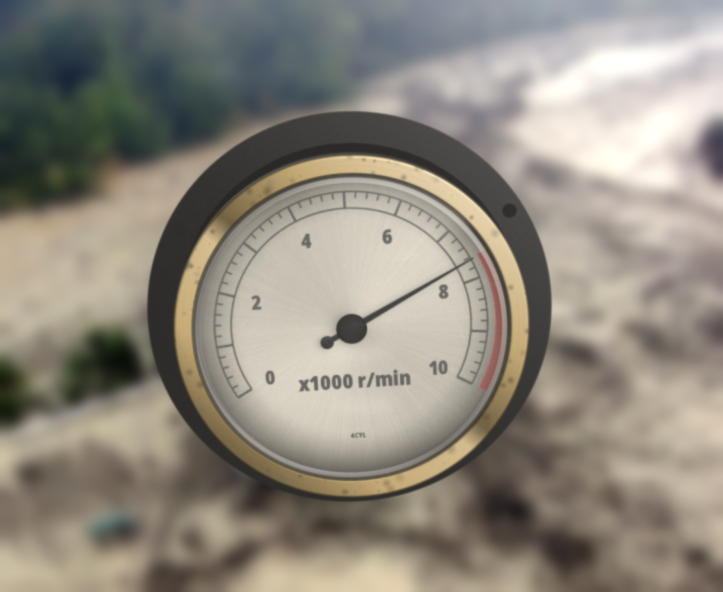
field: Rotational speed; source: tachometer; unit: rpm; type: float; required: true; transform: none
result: 7600 rpm
